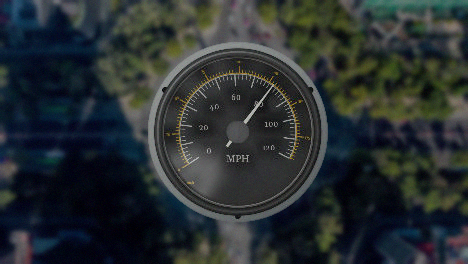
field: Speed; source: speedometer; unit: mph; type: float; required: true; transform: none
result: 80 mph
